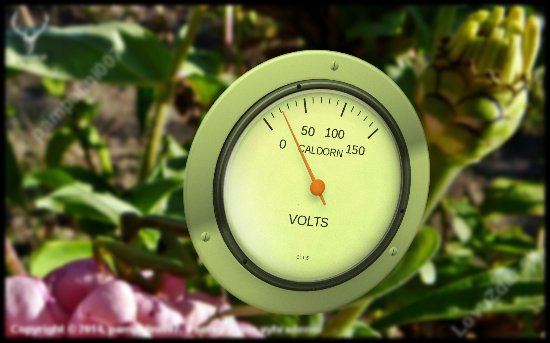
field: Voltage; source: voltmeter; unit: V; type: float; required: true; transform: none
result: 20 V
